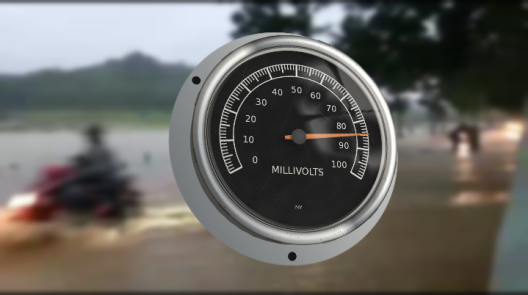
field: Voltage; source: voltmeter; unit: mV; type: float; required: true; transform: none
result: 85 mV
